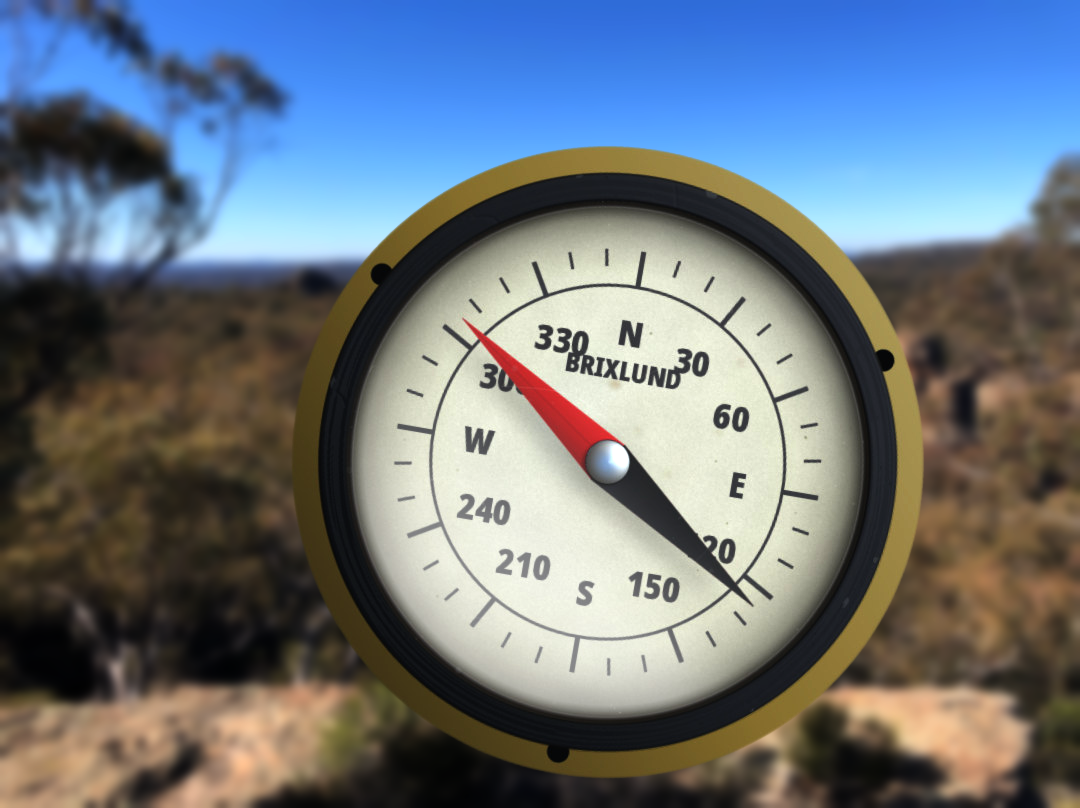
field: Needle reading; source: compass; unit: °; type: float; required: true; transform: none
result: 305 °
